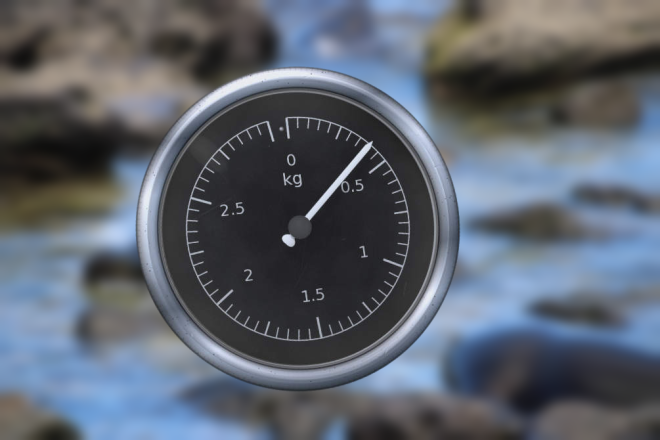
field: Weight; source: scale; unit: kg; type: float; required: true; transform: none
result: 0.4 kg
